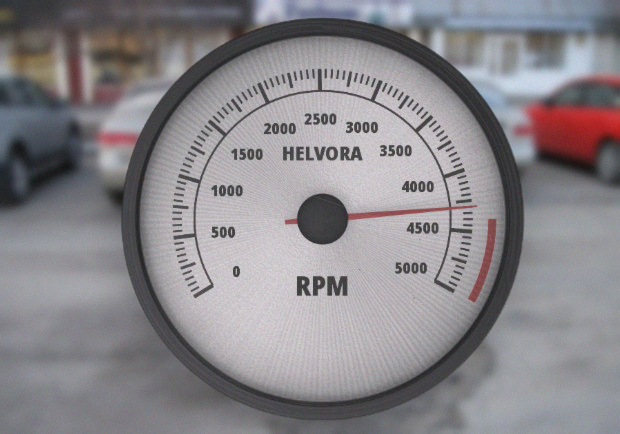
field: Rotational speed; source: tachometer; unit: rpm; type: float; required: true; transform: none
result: 4300 rpm
